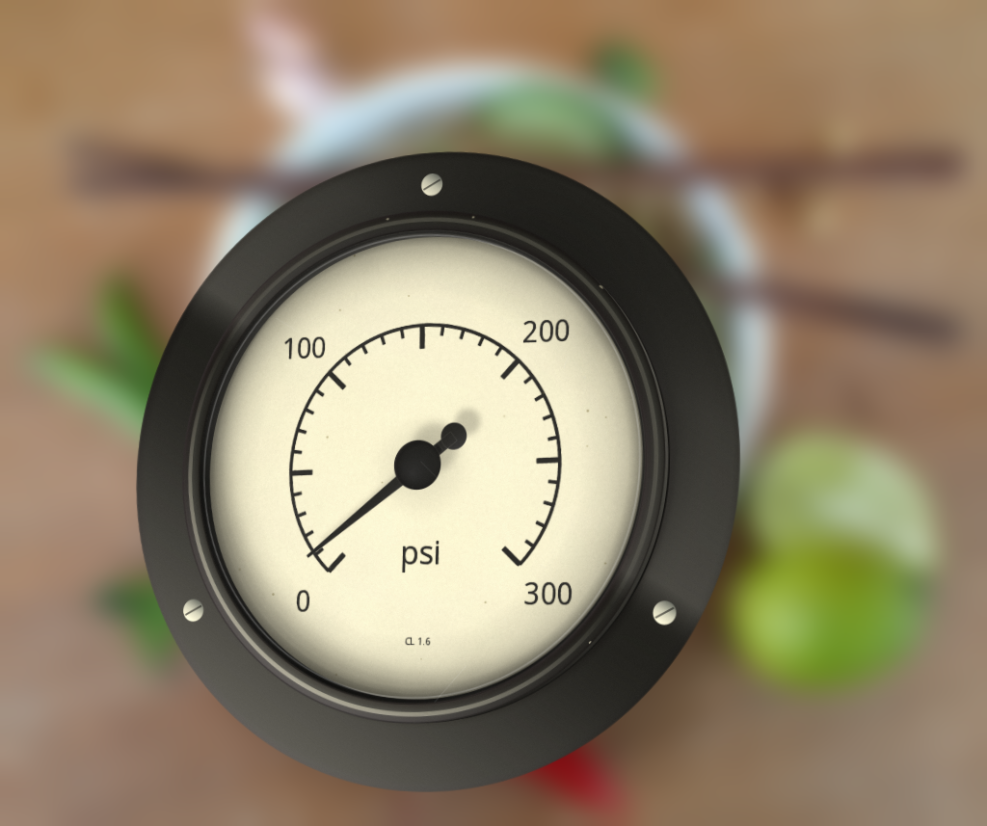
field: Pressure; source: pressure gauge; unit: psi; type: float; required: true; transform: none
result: 10 psi
